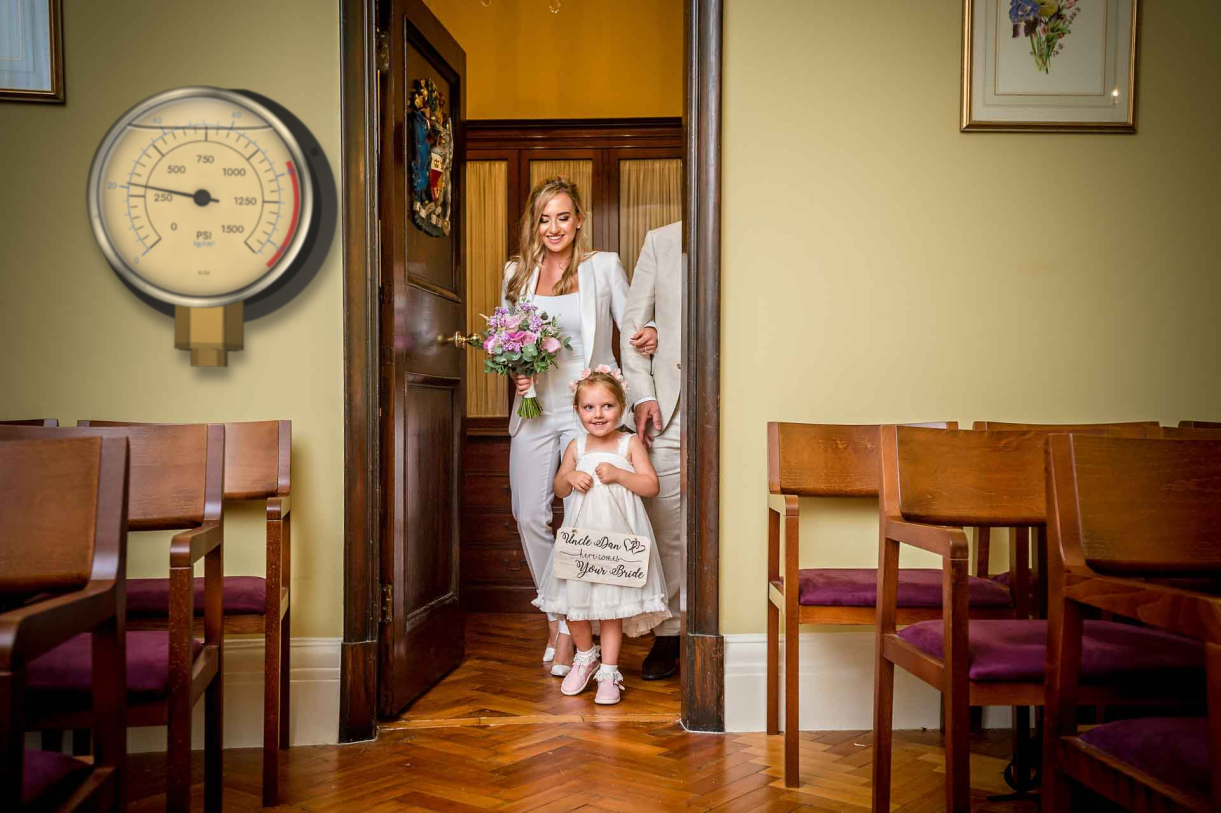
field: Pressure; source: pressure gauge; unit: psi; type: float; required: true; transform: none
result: 300 psi
